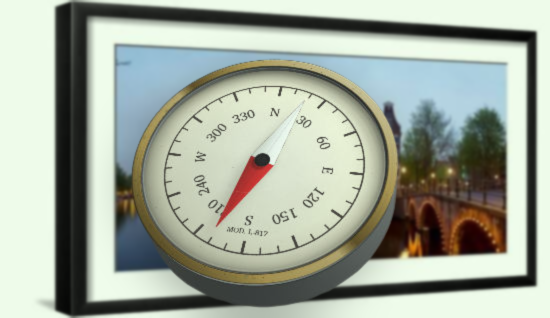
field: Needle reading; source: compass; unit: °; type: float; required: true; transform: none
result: 200 °
